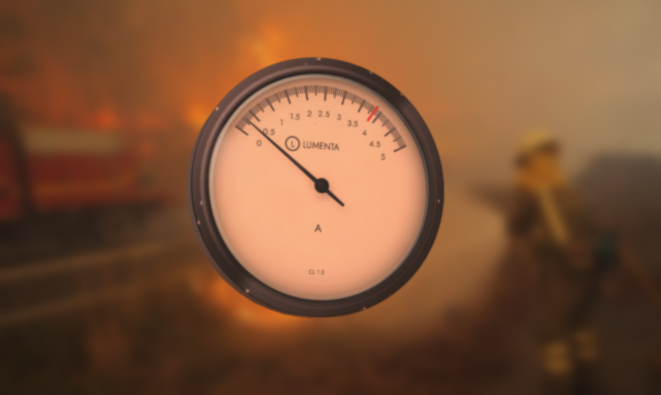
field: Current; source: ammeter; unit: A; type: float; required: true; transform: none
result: 0.25 A
